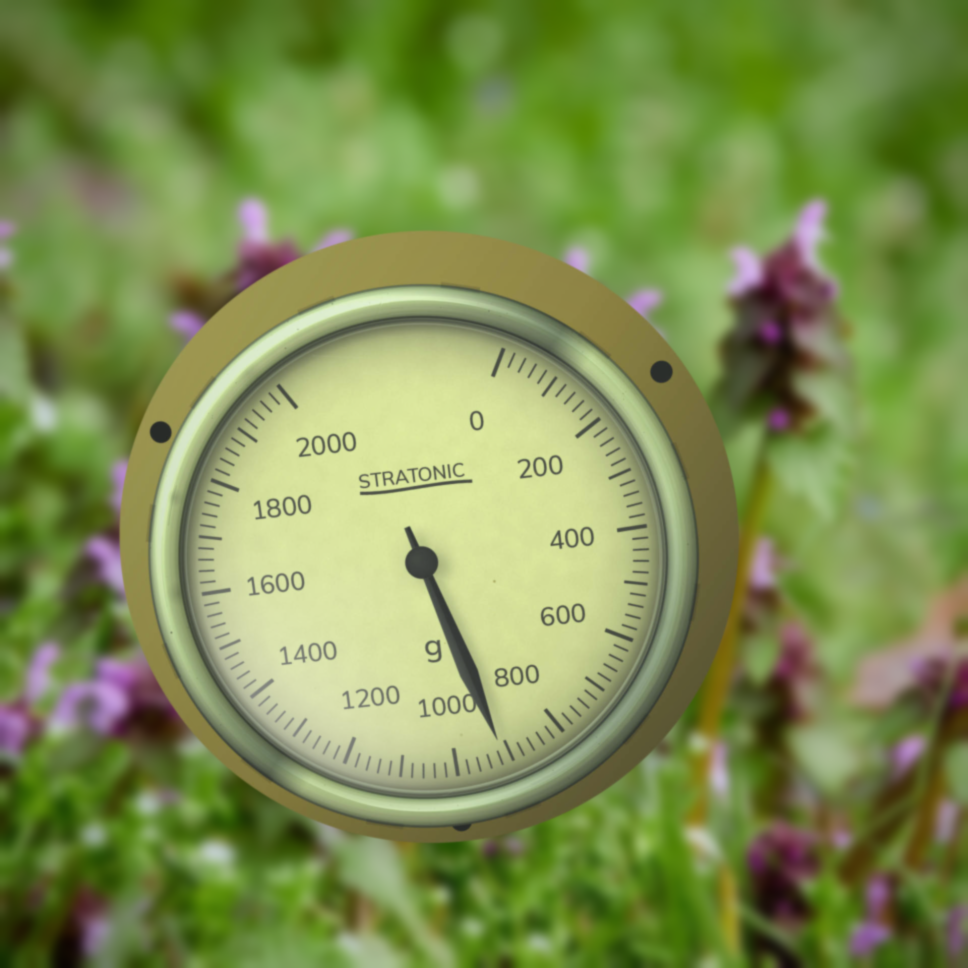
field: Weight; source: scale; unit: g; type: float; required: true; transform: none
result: 910 g
